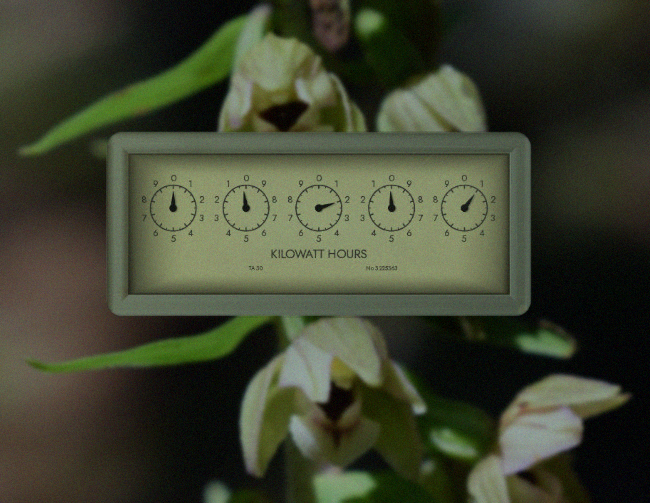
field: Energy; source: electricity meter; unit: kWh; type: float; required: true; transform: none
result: 201 kWh
